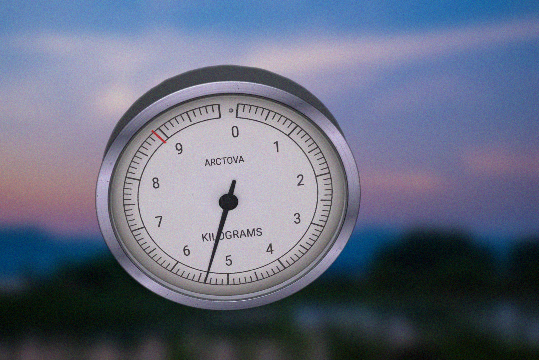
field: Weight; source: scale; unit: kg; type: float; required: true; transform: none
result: 5.4 kg
